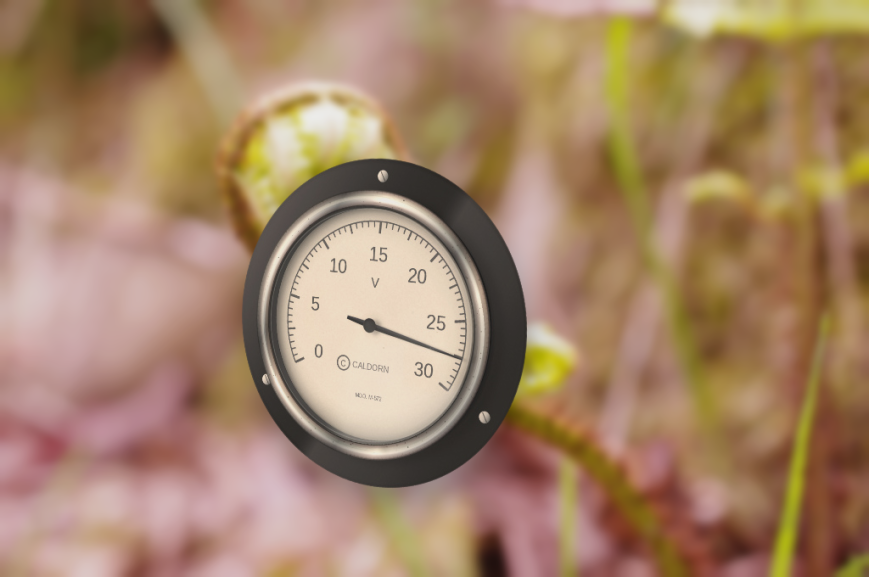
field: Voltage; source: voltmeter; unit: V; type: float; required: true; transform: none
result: 27.5 V
